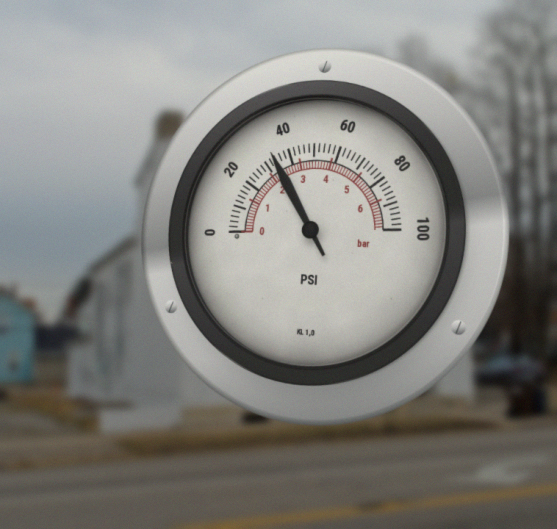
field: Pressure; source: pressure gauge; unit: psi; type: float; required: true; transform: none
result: 34 psi
